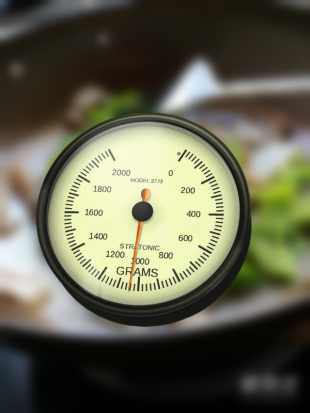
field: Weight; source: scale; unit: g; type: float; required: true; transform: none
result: 1040 g
